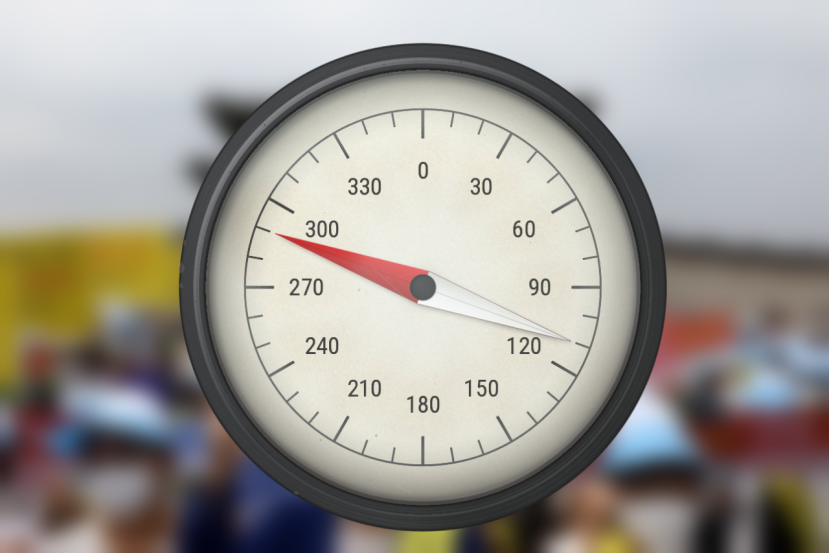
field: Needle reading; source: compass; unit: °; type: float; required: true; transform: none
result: 290 °
